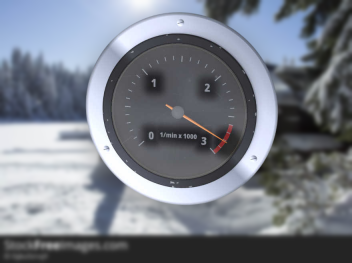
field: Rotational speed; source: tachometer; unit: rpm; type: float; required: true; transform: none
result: 2800 rpm
